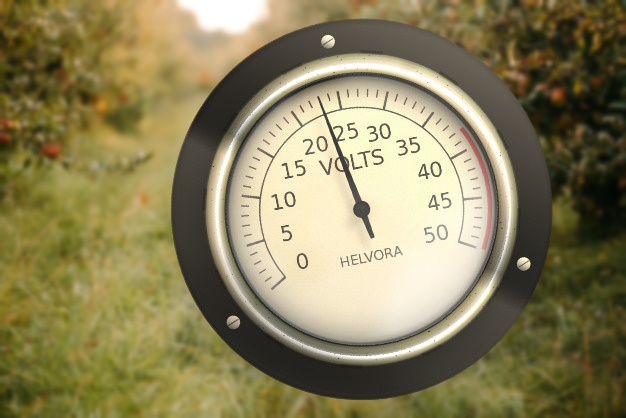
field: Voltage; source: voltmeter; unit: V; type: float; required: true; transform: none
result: 23 V
